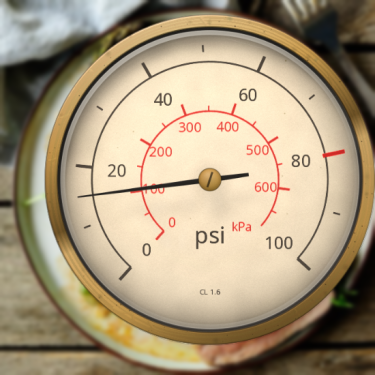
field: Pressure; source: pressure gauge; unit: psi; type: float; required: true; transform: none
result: 15 psi
